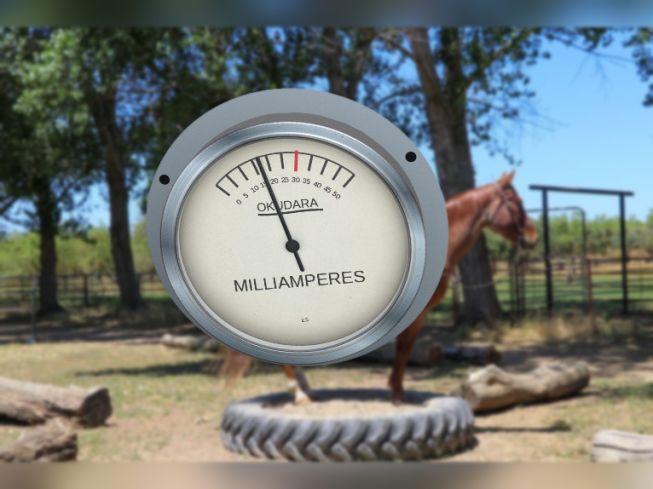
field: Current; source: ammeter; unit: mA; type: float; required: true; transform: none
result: 17.5 mA
